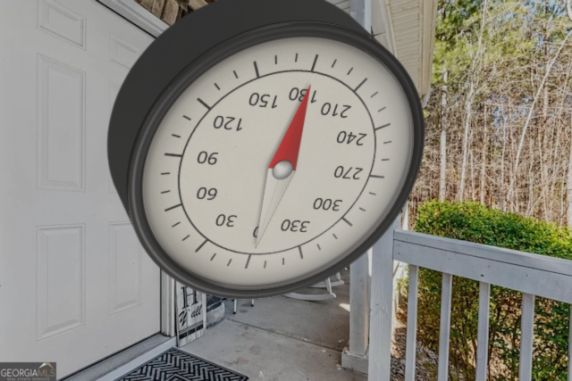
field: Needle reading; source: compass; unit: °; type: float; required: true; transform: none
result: 180 °
